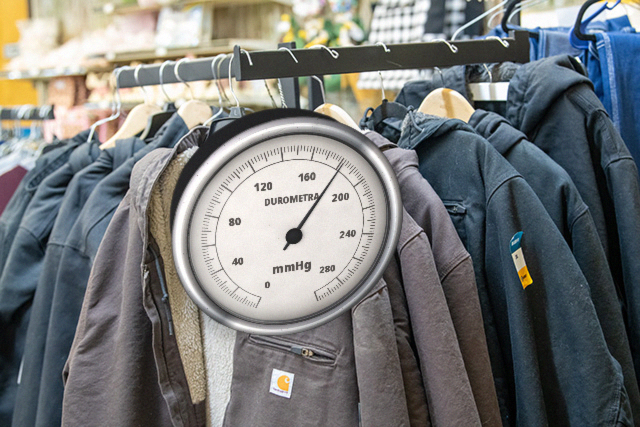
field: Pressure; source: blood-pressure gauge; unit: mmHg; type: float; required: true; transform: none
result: 180 mmHg
